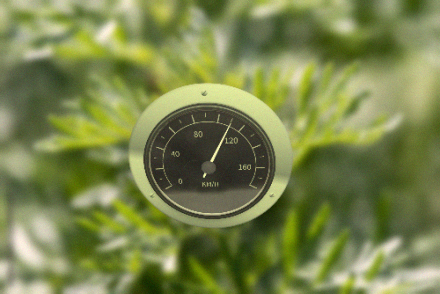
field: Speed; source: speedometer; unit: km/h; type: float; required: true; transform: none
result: 110 km/h
